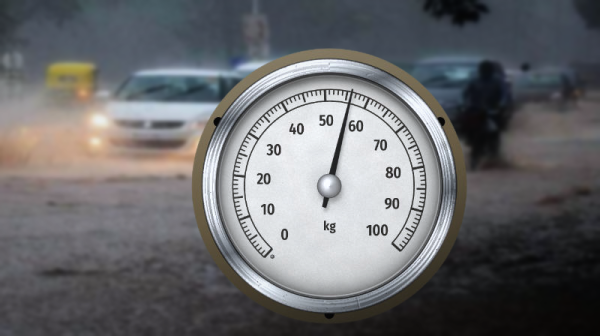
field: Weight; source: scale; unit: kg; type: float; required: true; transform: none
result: 56 kg
